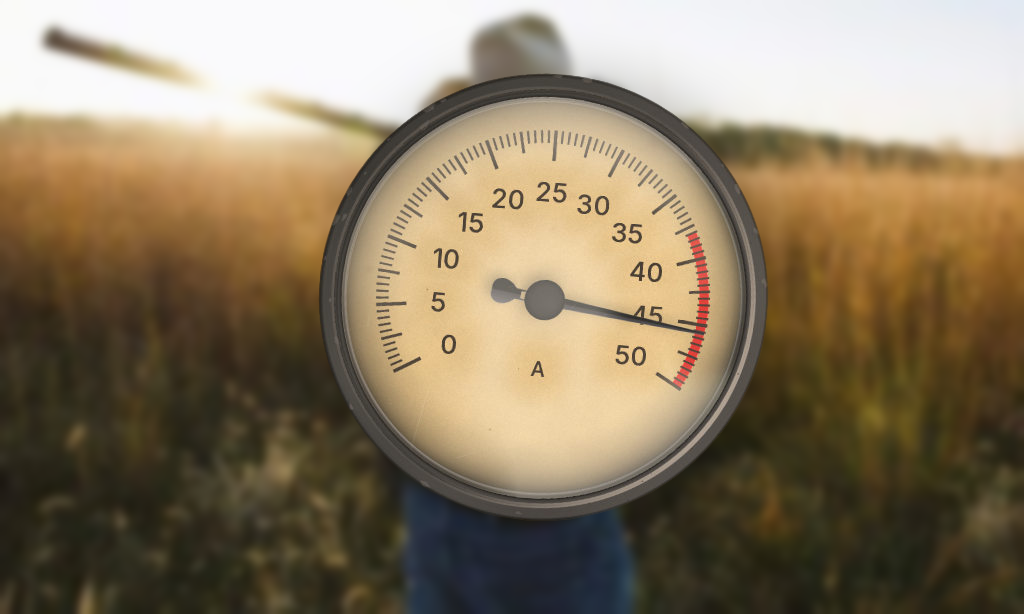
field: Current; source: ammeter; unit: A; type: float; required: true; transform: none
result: 45.5 A
